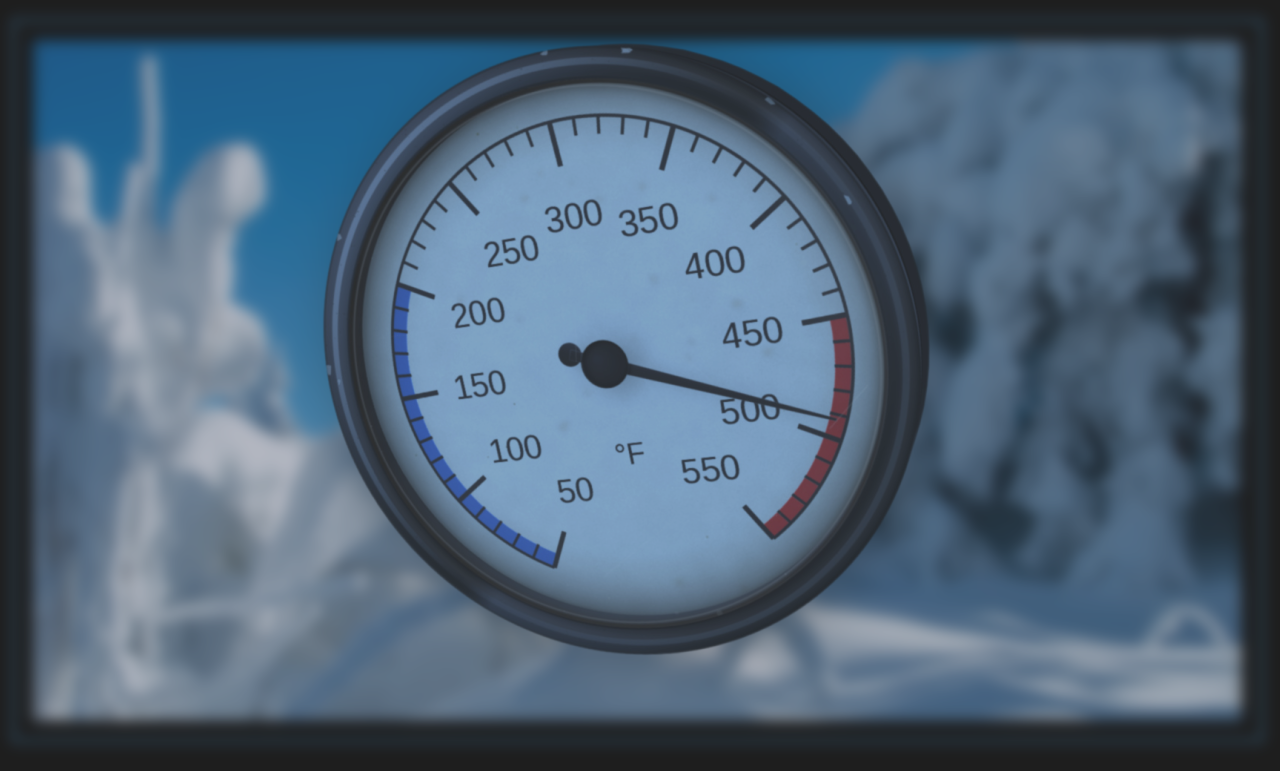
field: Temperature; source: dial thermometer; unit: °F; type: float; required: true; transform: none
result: 490 °F
